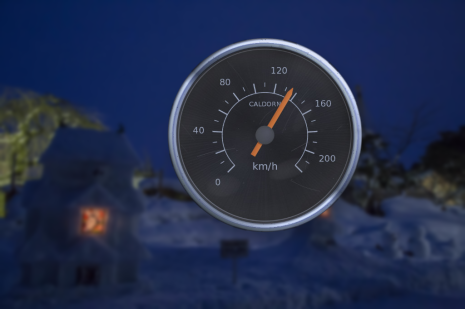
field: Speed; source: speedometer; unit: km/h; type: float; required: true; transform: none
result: 135 km/h
